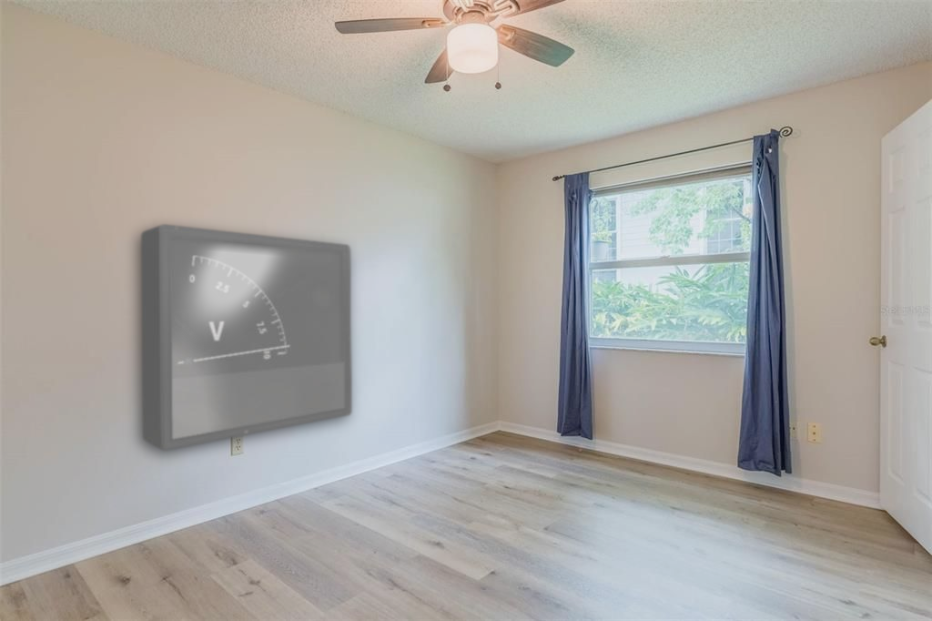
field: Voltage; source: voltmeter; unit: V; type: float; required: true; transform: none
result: 9.5 V
